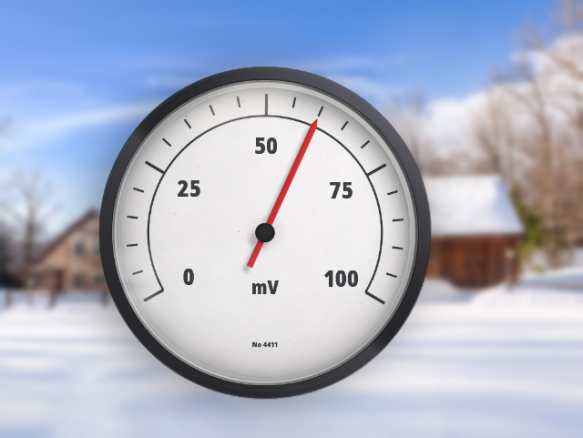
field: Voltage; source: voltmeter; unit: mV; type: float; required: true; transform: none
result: 60 mV
